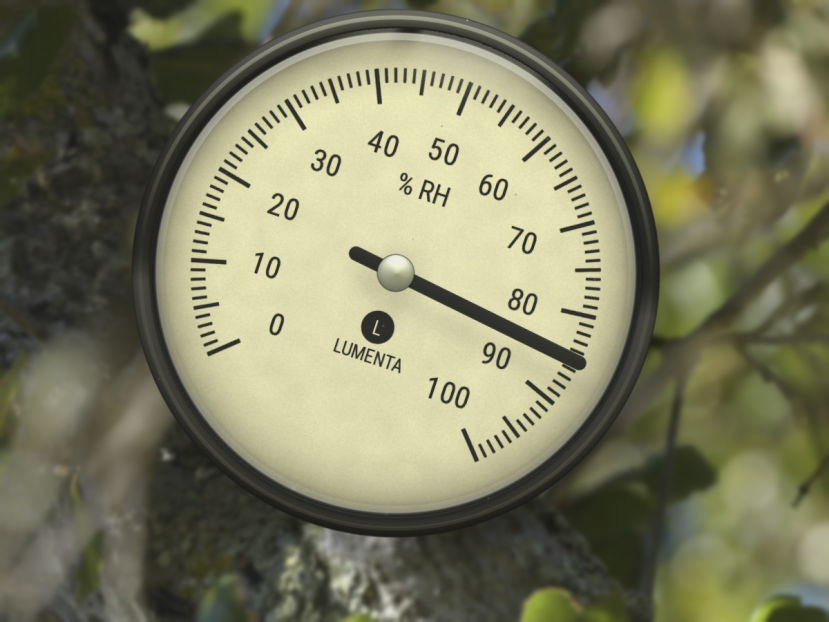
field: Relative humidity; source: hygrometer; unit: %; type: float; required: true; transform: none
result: 85 %
